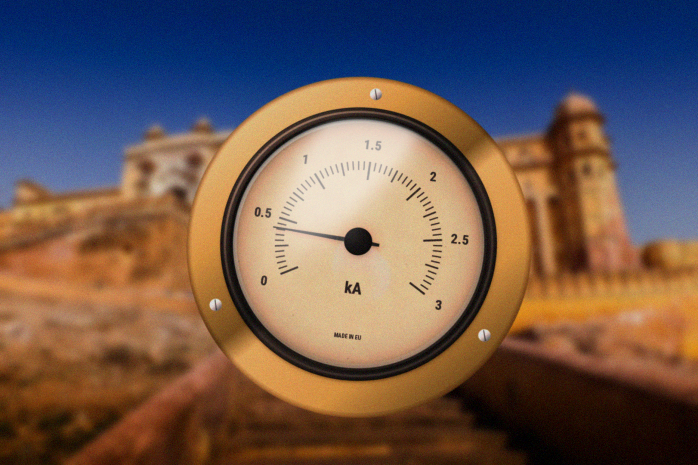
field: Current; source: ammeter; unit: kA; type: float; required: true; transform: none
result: 0.4 kA
